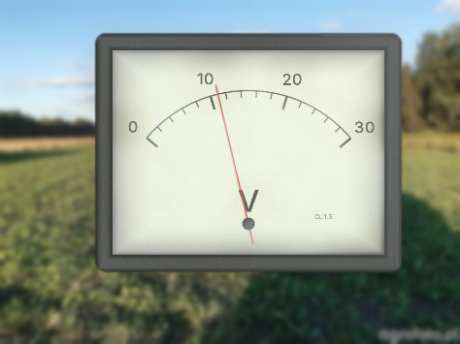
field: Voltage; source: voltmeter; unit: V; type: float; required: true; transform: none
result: 11 V
